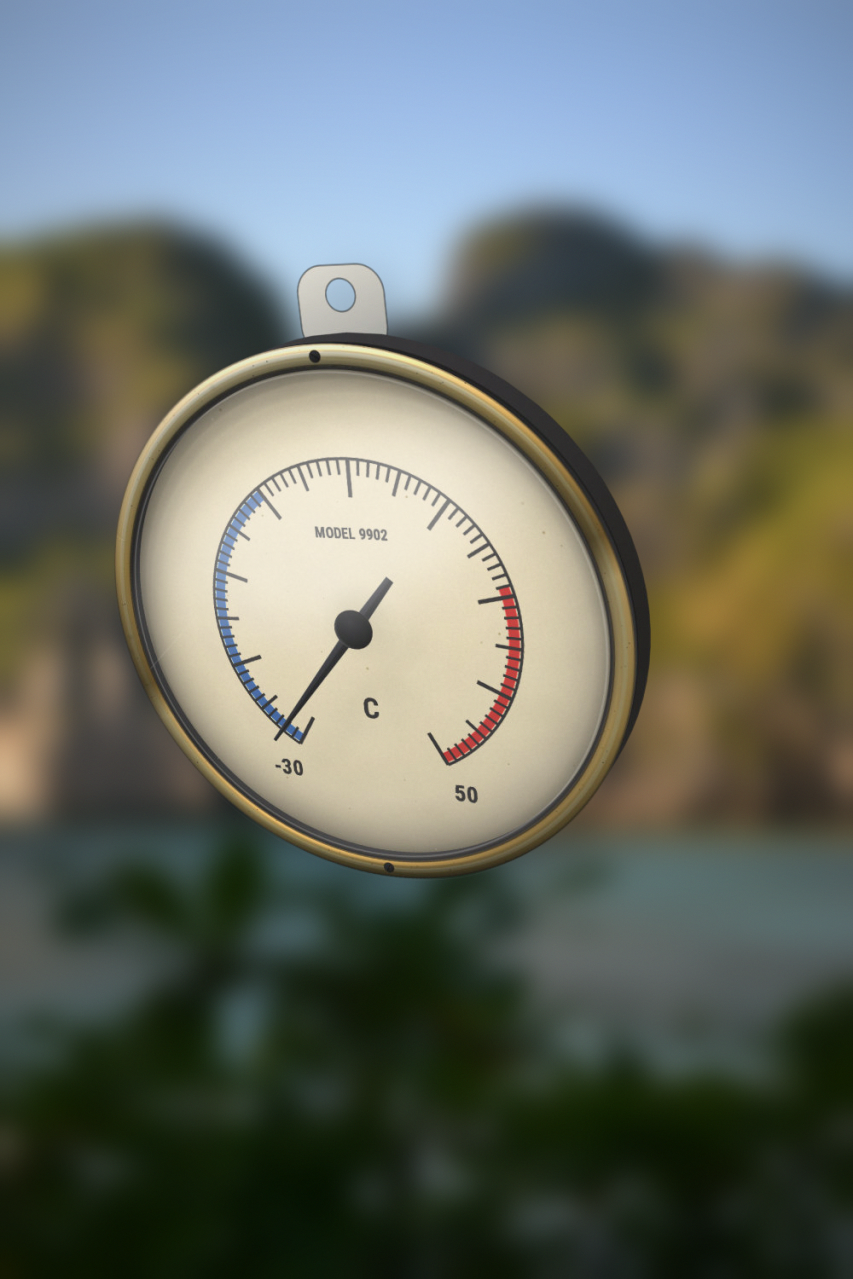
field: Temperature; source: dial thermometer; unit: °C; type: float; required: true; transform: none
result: -28 °C
